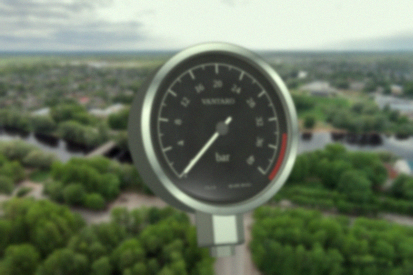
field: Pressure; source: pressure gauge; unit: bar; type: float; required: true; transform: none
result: 0 bar
